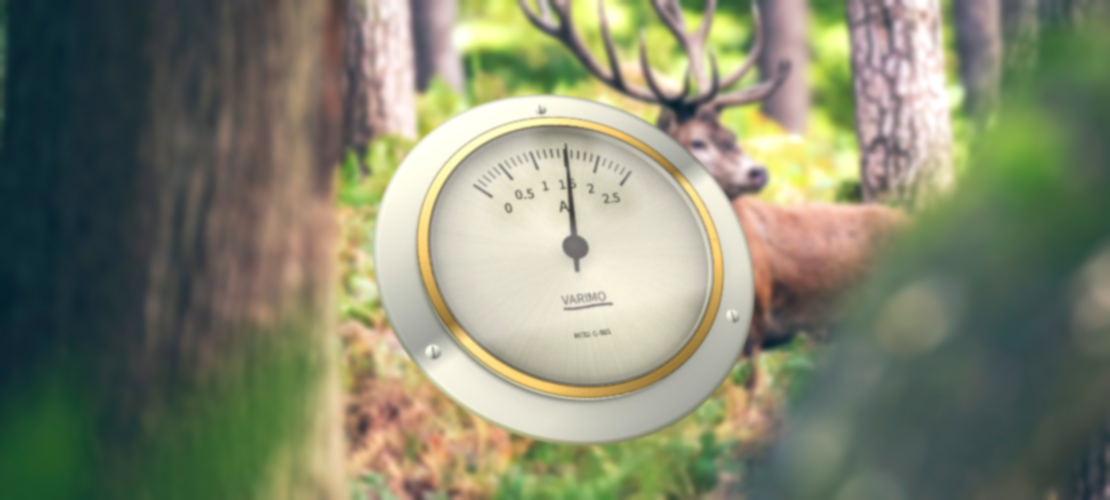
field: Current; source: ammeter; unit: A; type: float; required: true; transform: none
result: 1.5 A
